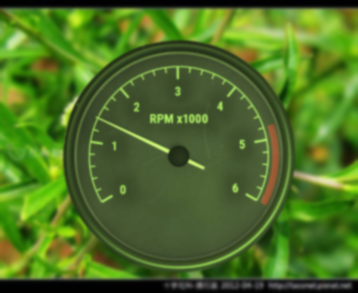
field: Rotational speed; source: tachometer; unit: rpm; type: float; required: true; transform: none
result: 1400 rpm
